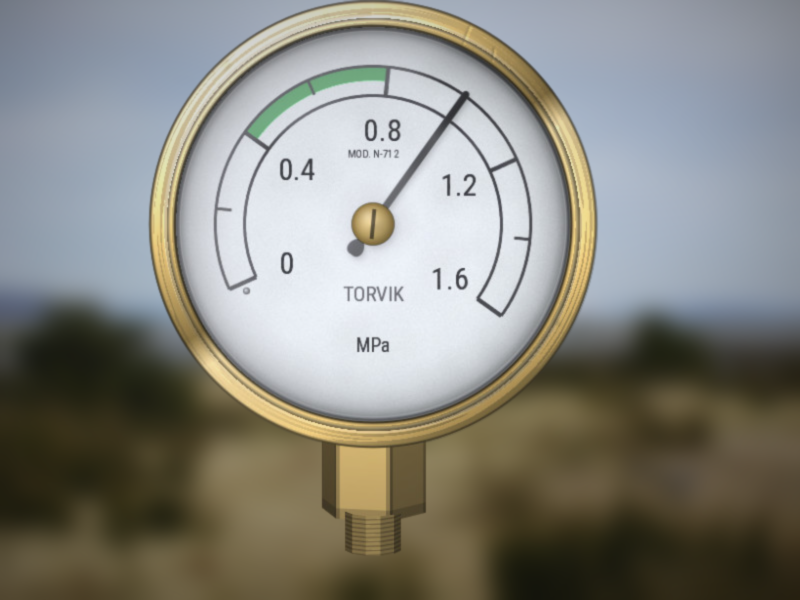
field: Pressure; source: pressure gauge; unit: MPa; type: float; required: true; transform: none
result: 1 MPa
